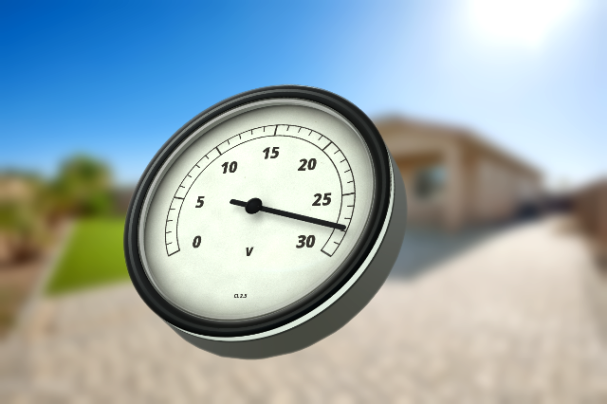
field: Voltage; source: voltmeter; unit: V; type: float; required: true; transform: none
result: 28 V
